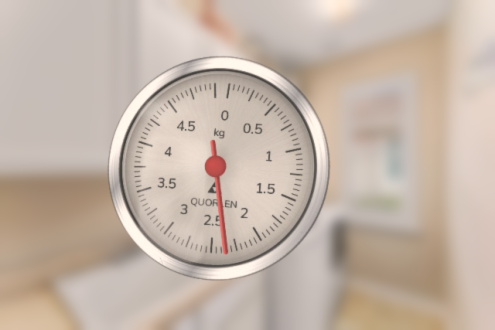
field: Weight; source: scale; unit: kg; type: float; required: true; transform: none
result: 2.35 kg
